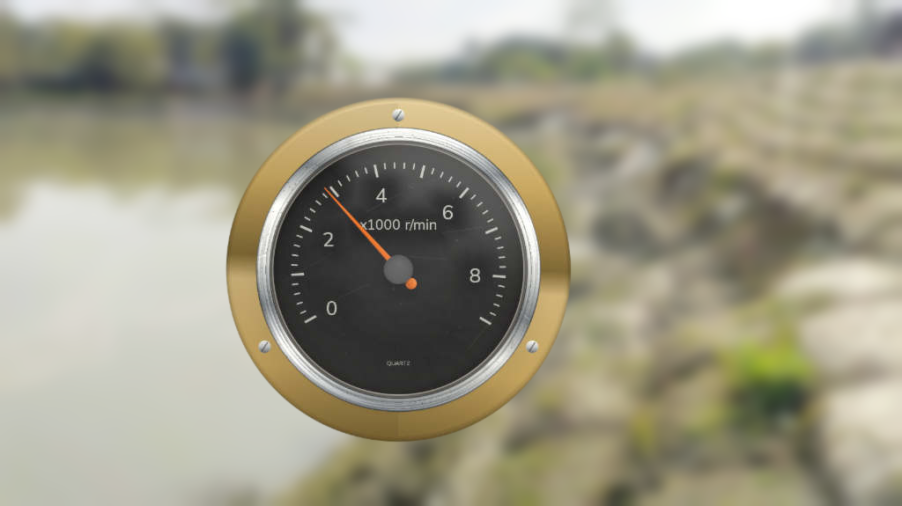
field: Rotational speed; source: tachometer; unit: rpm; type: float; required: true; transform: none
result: 2900 rpm
